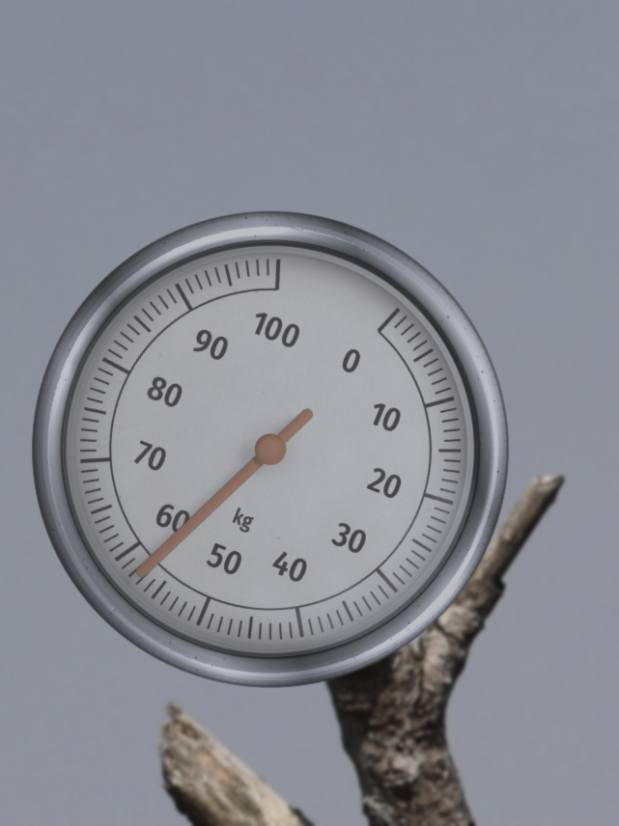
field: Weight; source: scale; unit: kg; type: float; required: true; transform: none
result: 57.5 kg
